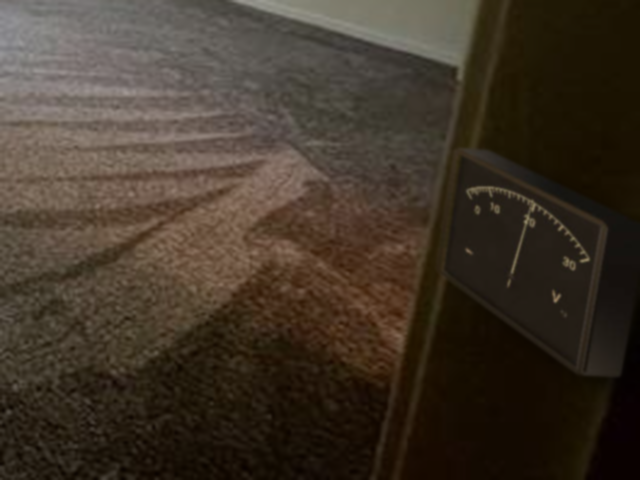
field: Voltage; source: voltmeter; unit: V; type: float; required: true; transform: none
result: 20 V
